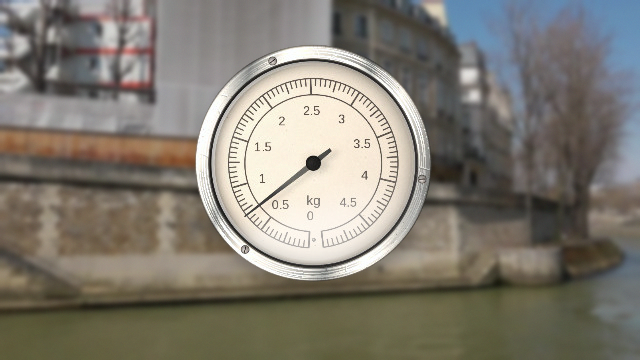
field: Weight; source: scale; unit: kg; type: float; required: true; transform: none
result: 0.7 kg
